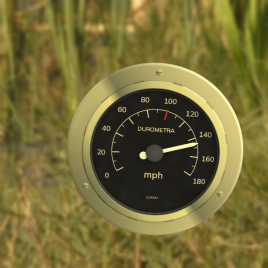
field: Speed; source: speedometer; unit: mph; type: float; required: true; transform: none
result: 145 mph
